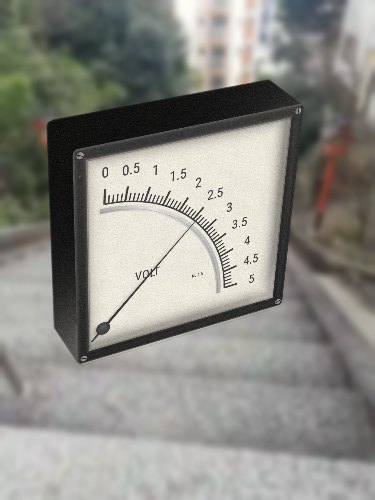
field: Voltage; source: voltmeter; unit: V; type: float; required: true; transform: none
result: 2.5 V
